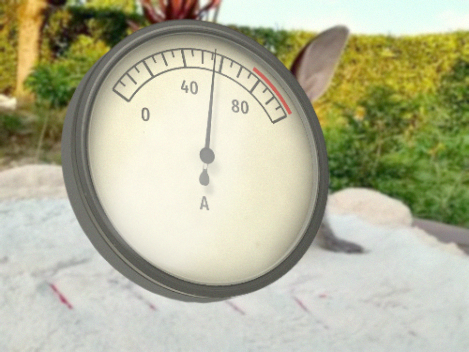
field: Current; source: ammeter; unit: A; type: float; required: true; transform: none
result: 55 A
